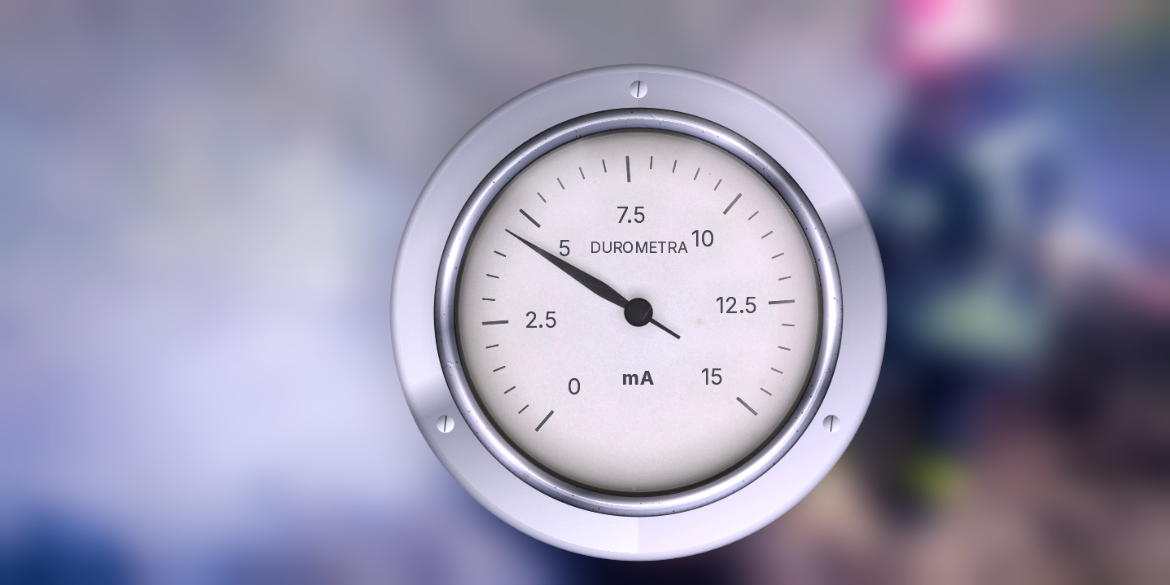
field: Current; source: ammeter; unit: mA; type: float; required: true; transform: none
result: 4.5 mA
